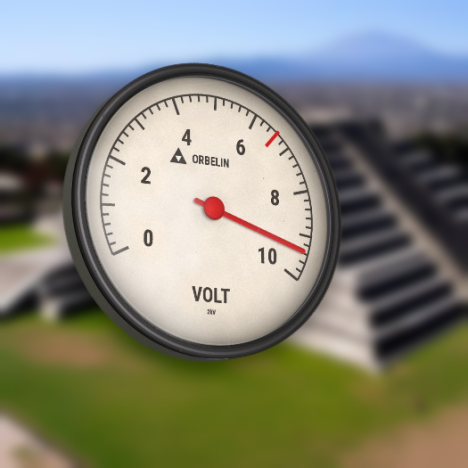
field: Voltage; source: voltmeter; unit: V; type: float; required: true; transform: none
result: 9.4 V
